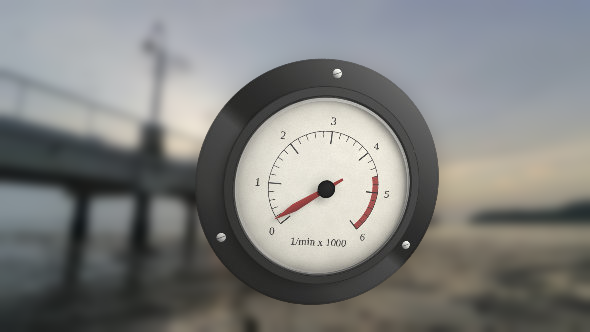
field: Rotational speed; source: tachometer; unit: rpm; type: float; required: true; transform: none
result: 200 rpm
